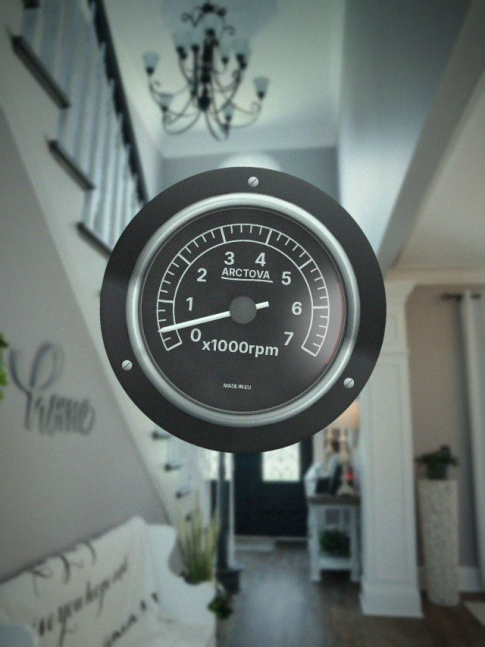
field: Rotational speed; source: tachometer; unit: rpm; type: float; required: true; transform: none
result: 400 rpm
